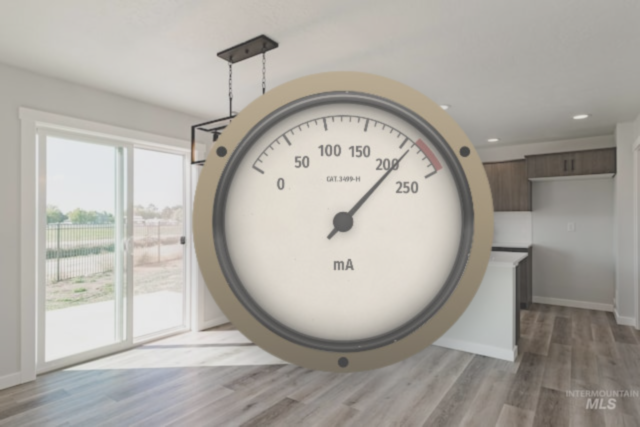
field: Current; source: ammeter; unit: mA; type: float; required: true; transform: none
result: 210 mA
